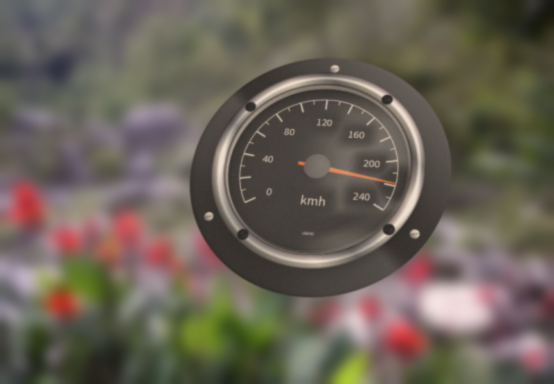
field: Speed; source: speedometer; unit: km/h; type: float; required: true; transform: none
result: 220 km/h
